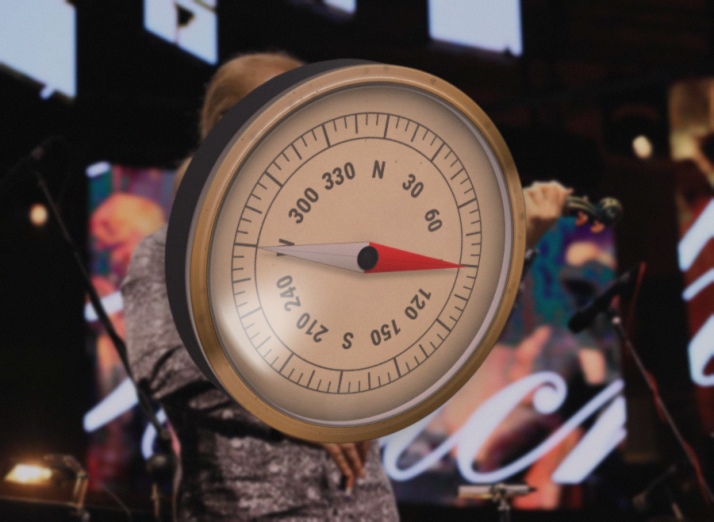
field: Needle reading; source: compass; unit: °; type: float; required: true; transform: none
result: 90 °
